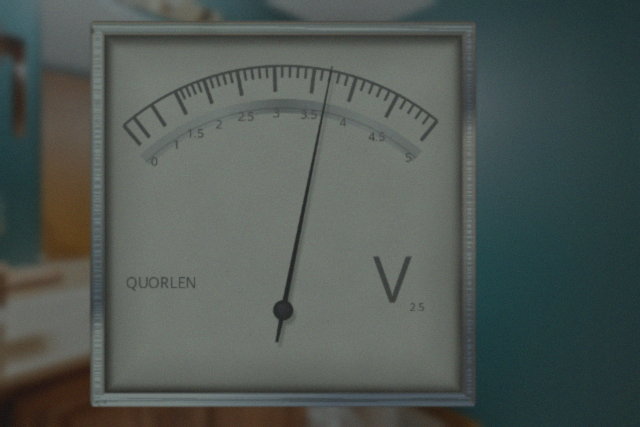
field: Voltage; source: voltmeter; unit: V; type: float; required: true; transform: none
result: 3.7 V
